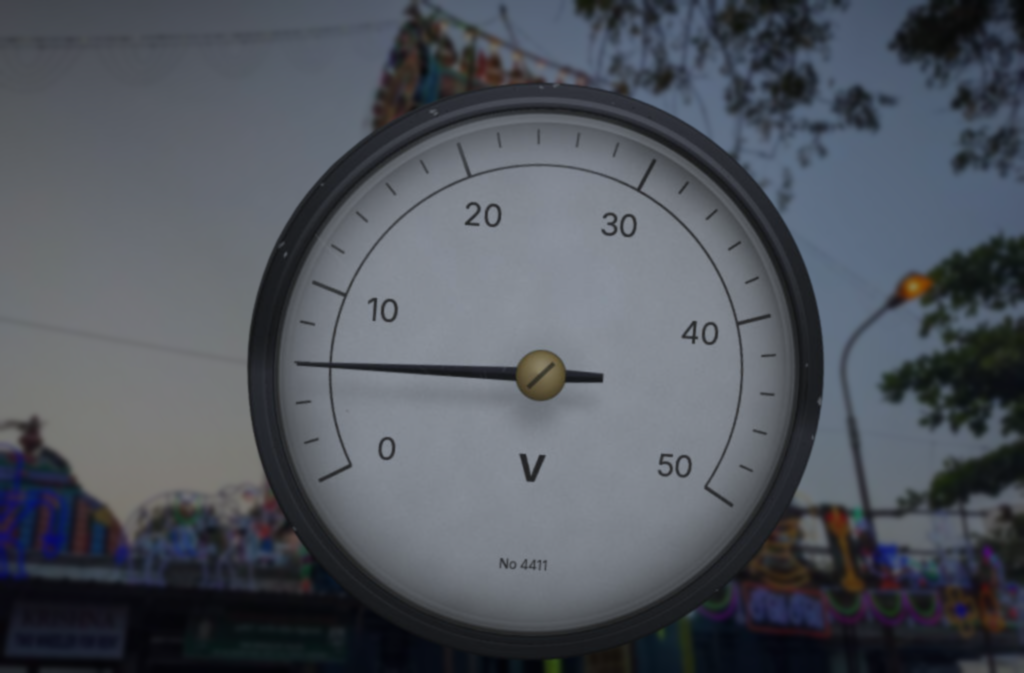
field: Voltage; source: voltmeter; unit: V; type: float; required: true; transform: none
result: 6 V
